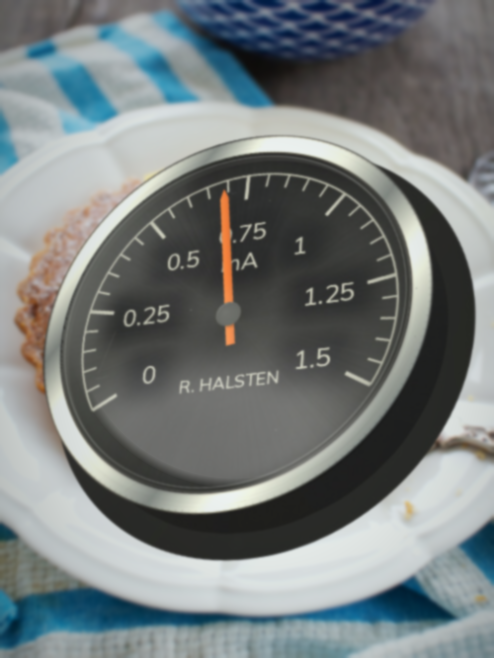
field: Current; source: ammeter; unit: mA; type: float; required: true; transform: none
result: 0.7 mA
